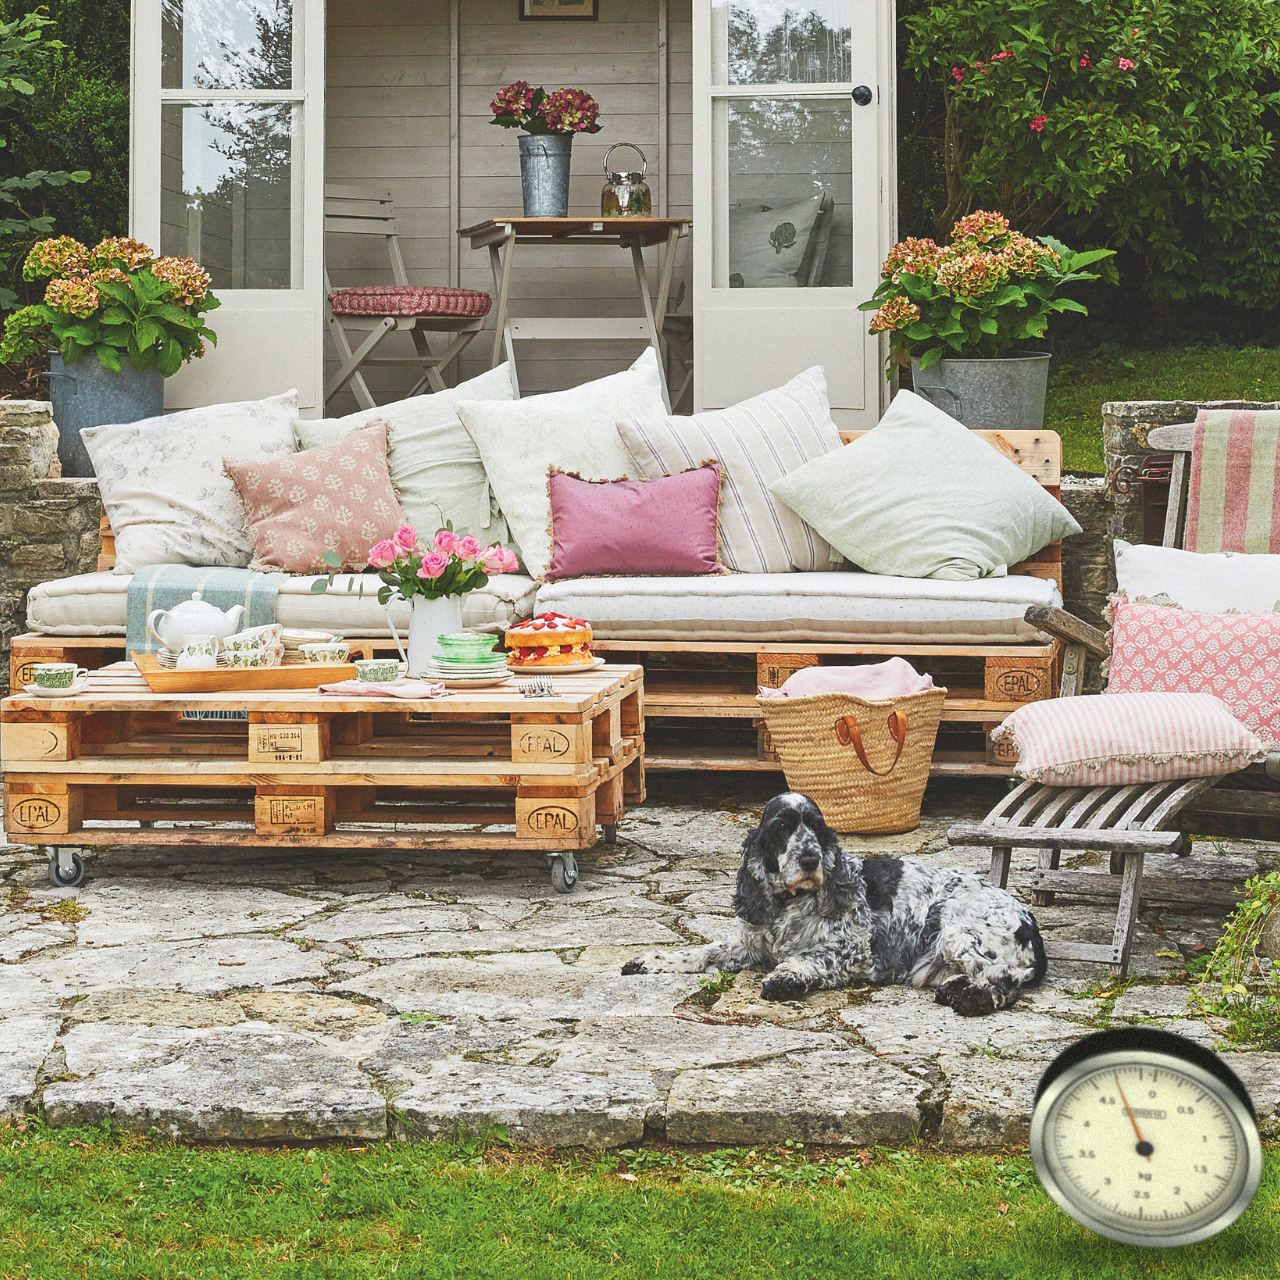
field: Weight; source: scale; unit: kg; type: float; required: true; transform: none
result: 4.75 kg
